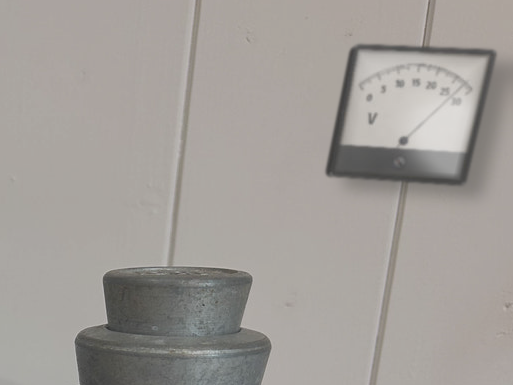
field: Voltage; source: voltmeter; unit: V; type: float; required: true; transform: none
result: 27.5 V
